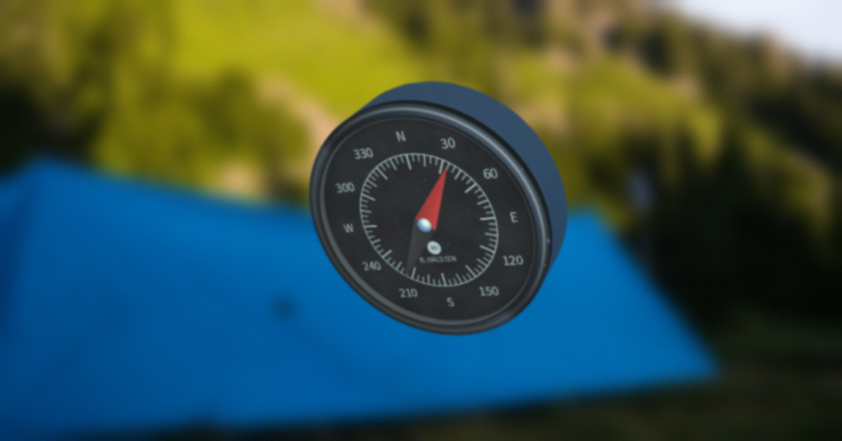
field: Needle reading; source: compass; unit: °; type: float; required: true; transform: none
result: 35 °
